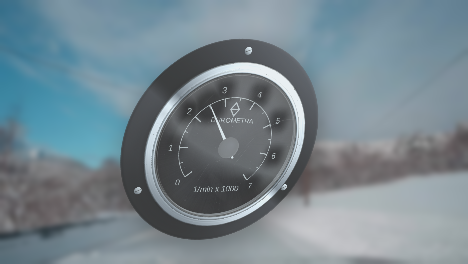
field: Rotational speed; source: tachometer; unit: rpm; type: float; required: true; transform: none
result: 2500 rpm
